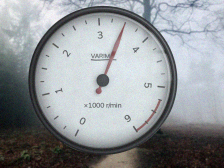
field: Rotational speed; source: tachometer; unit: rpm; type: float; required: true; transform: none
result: 3500 rpm
